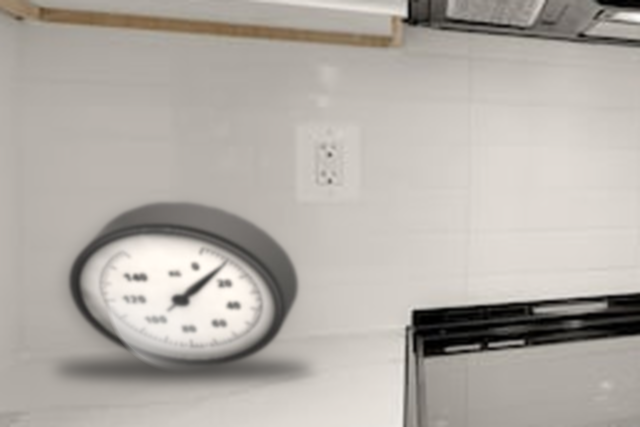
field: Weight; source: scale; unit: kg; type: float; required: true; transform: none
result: 10 kg
